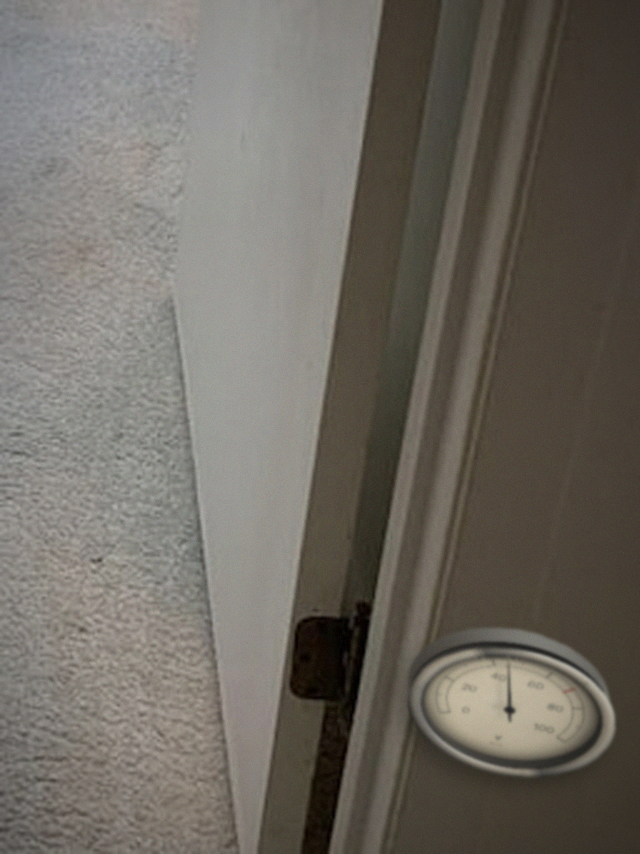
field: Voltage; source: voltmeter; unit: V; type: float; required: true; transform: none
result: 45 V
